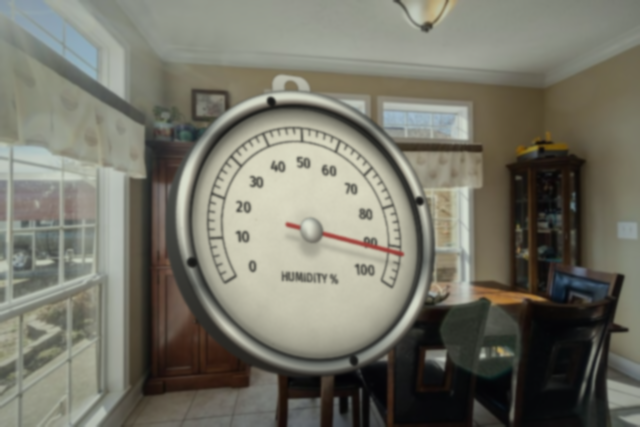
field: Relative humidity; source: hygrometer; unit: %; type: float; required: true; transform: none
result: 92 %
